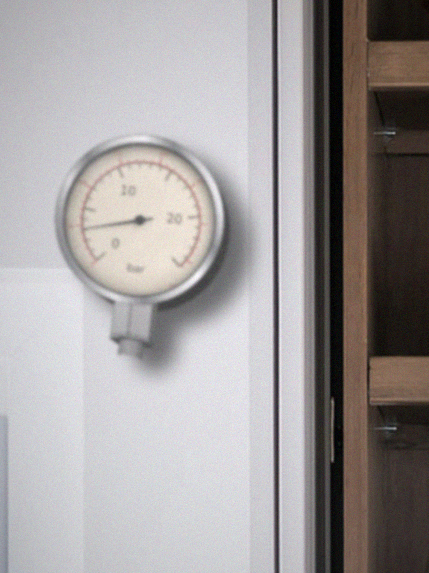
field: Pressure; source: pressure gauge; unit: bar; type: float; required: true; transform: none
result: 3 bar
